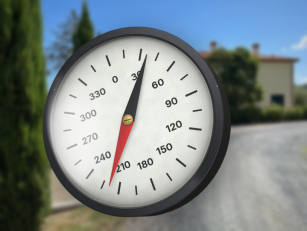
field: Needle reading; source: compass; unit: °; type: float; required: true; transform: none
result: 217.5 °
